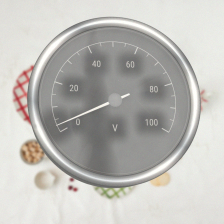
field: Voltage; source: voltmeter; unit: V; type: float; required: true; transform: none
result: 2.5 V
